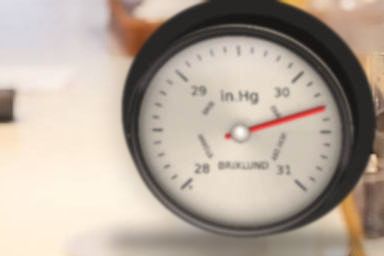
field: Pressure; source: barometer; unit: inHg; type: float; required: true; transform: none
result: 30.3 inHg
